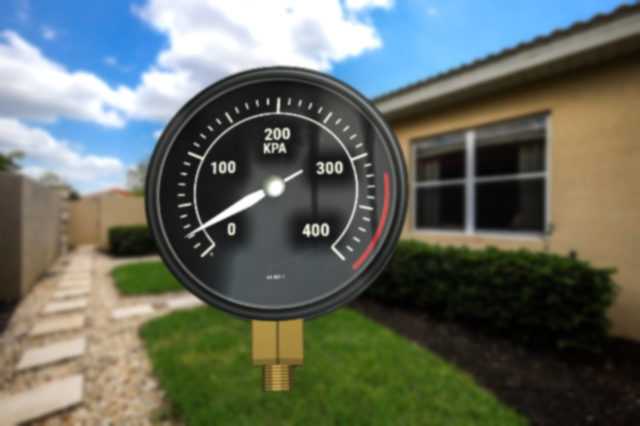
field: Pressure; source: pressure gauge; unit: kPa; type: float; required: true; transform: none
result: 20 kPa
